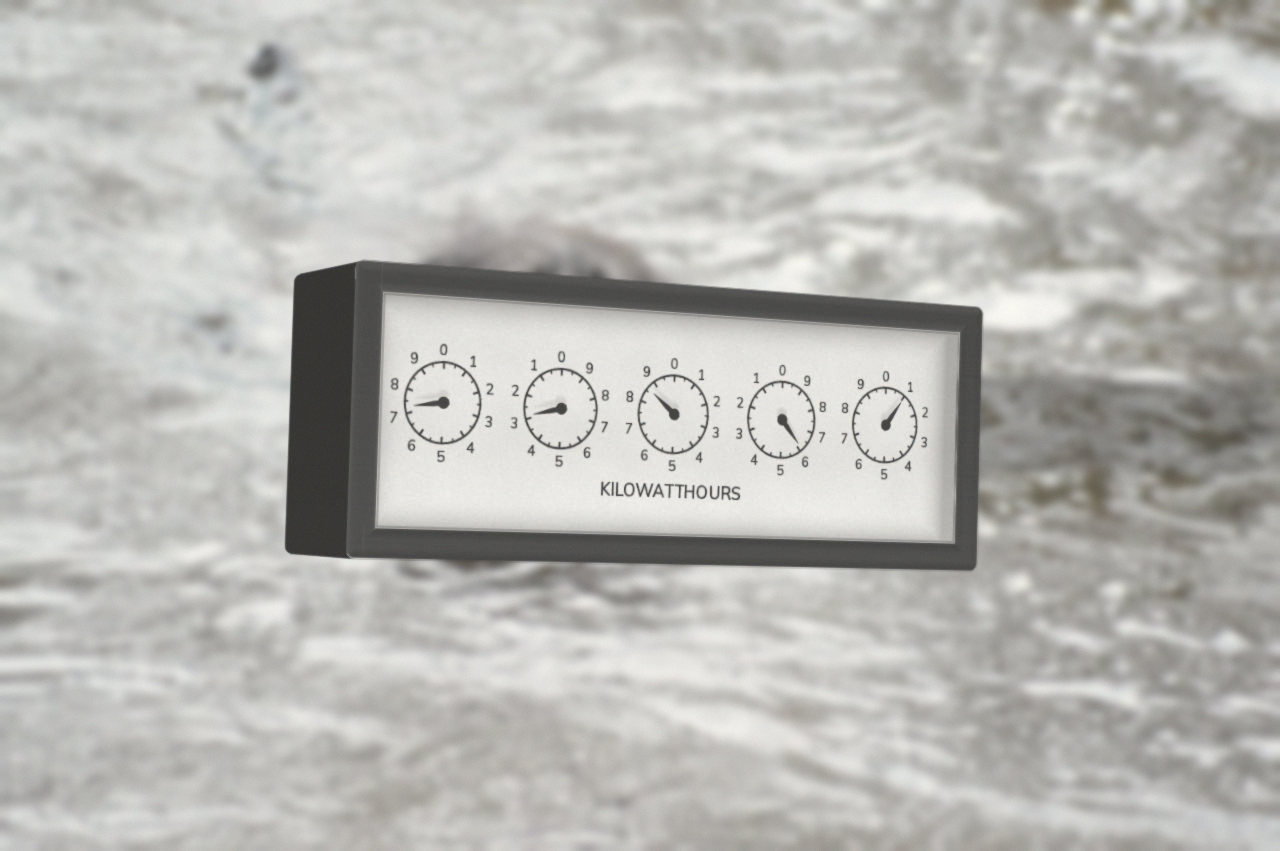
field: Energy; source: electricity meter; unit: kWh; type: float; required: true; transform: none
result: 72861 kWh
